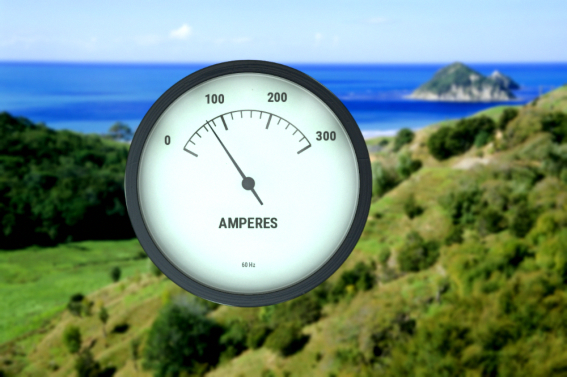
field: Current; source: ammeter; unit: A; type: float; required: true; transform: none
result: 70 A
